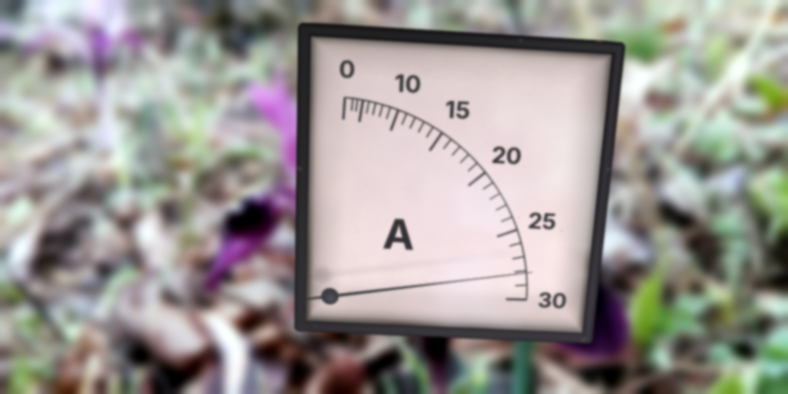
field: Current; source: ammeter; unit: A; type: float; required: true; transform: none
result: 28 A
